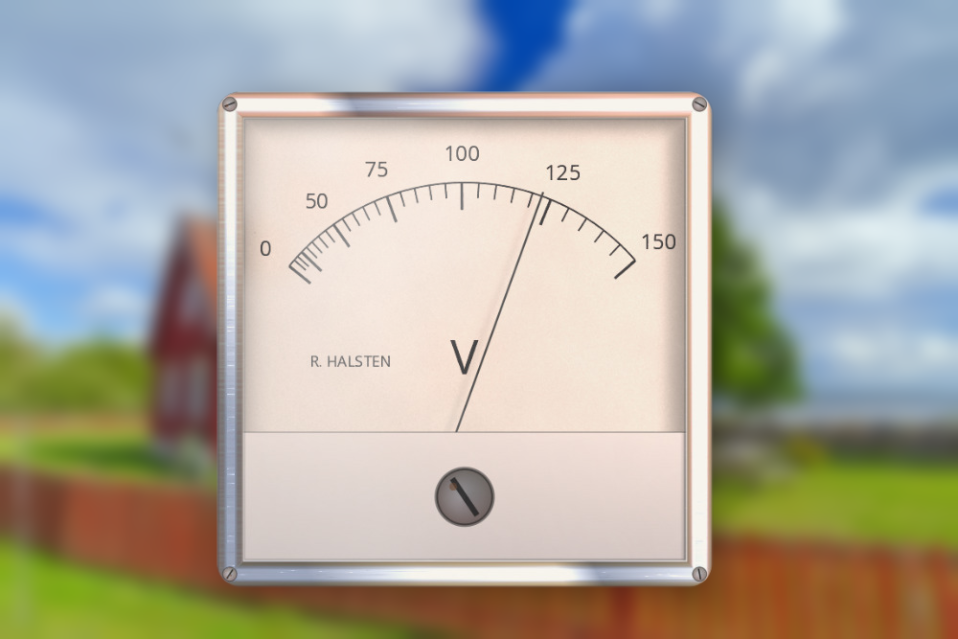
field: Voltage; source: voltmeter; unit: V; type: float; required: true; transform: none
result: 122.5 V
